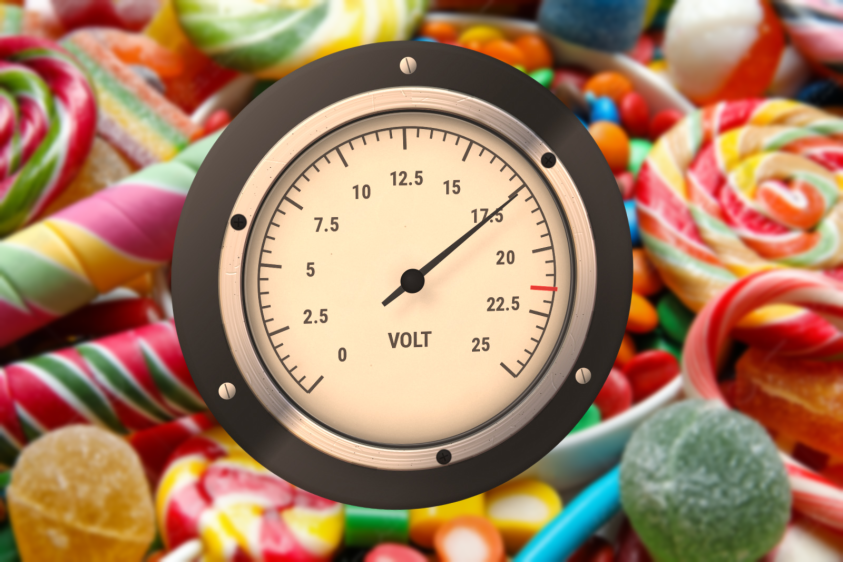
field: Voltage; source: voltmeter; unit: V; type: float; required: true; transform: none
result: 17.5 V
